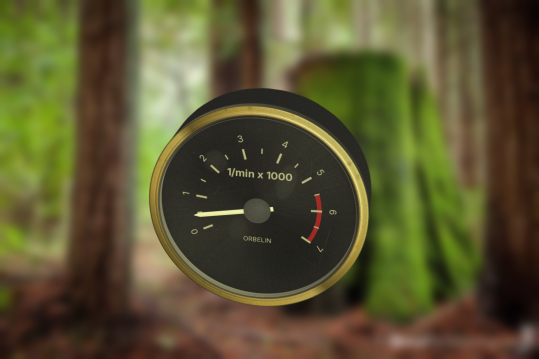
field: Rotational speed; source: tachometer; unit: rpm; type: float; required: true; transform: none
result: 500 rpm
